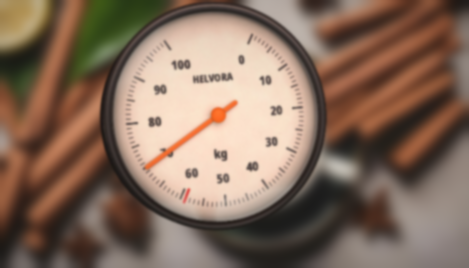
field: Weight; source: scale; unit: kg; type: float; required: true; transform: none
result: 70 kg
